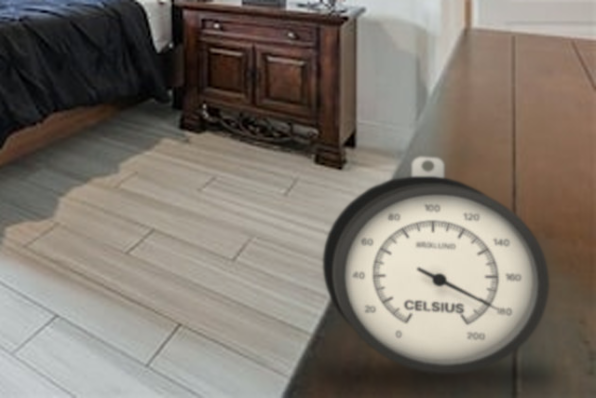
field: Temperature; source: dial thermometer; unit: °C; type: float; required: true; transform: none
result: 180 °C
